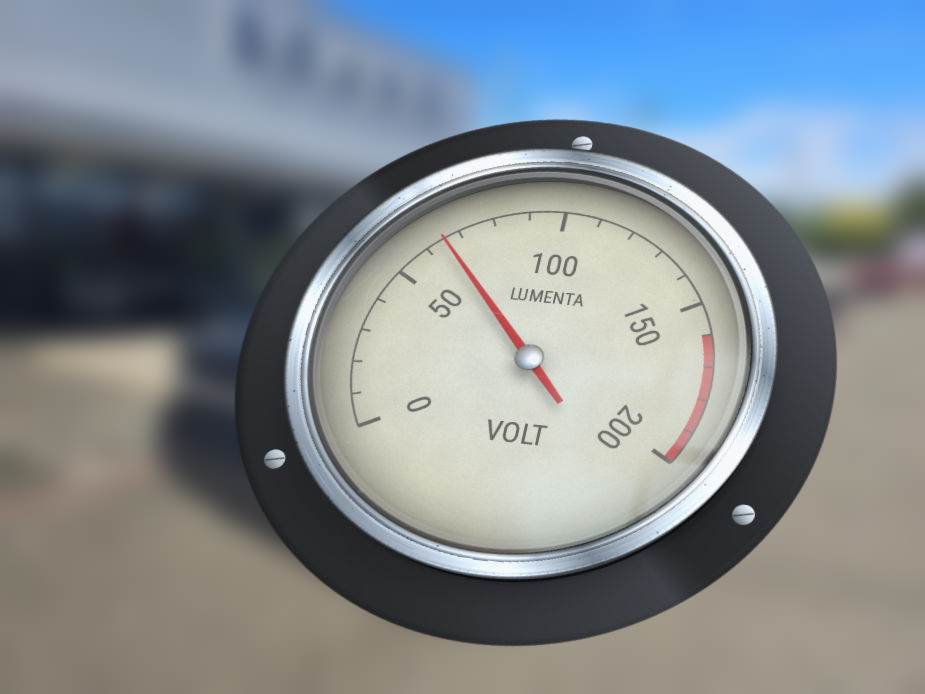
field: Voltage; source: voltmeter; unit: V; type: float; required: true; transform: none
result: 65 V
